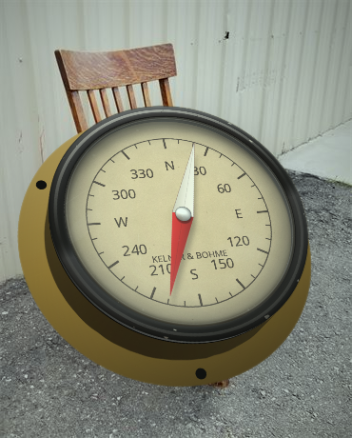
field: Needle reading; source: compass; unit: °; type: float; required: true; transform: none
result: 200 °
